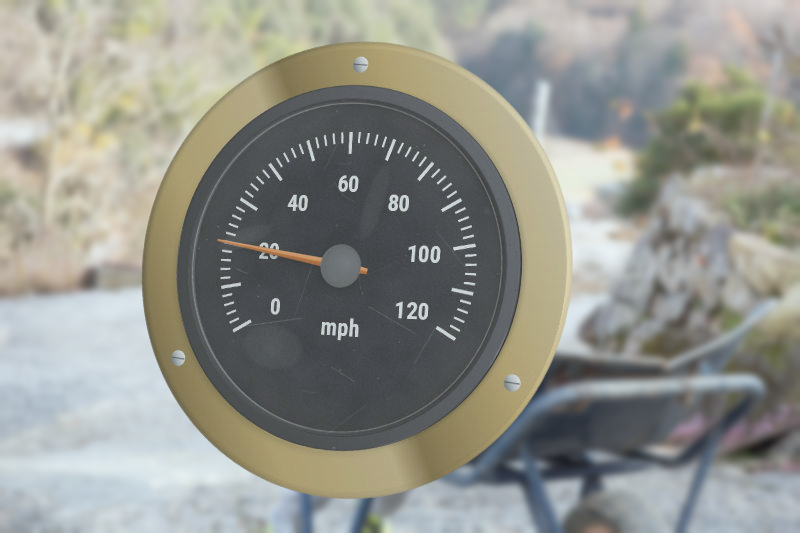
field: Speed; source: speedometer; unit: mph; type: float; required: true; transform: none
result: 20 mph
